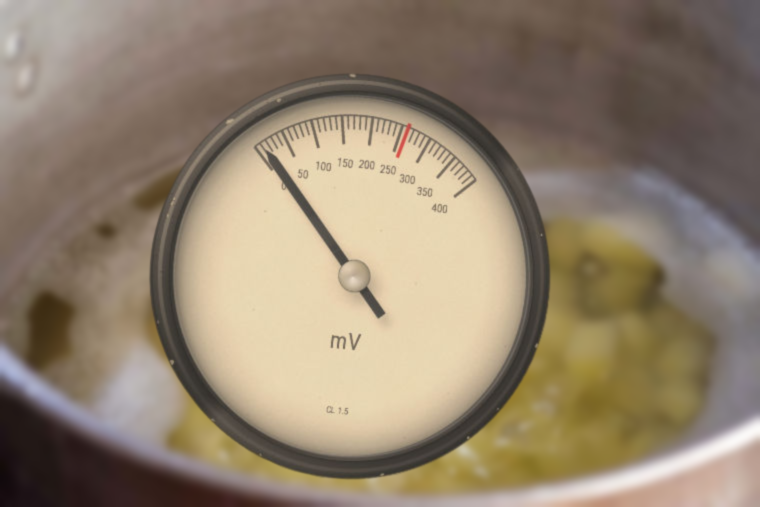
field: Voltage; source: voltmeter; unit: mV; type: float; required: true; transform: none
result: 10 mV
